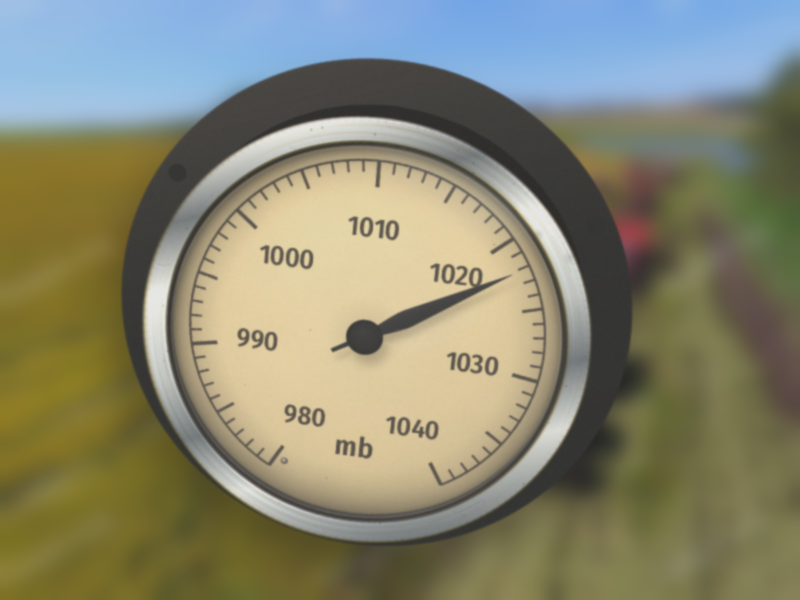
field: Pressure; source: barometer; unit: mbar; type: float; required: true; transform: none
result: 1022 mbar
